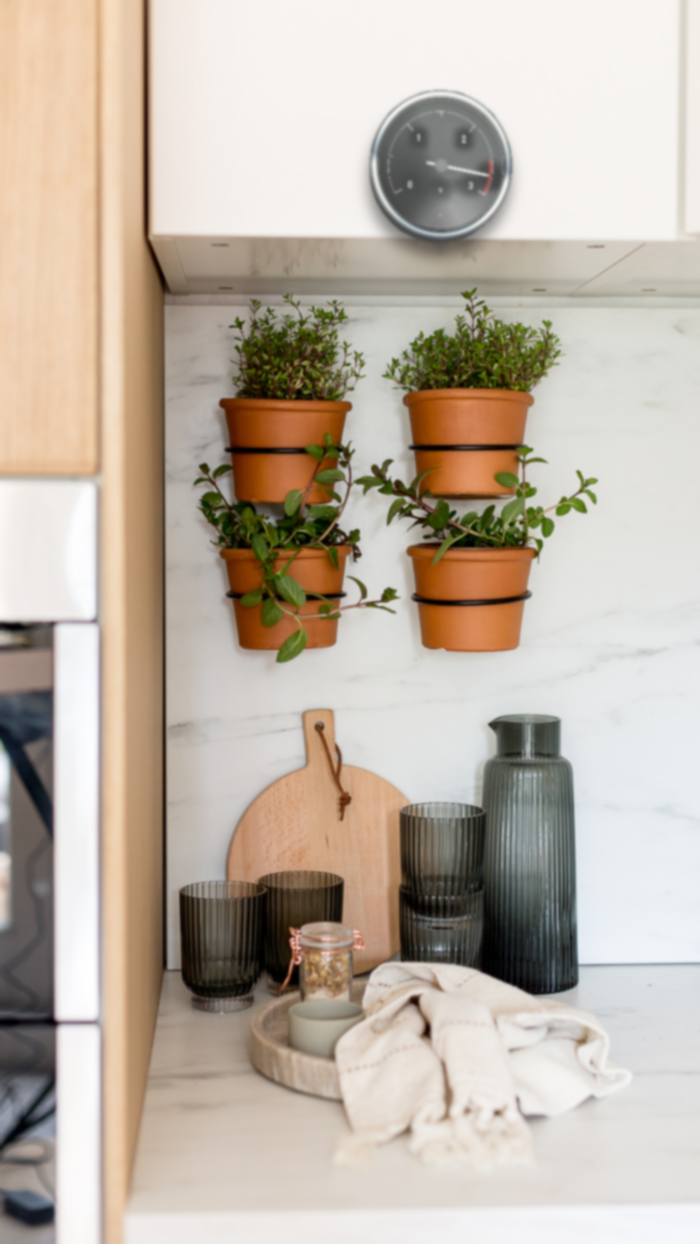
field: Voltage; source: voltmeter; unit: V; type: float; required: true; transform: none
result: 2.75 V
